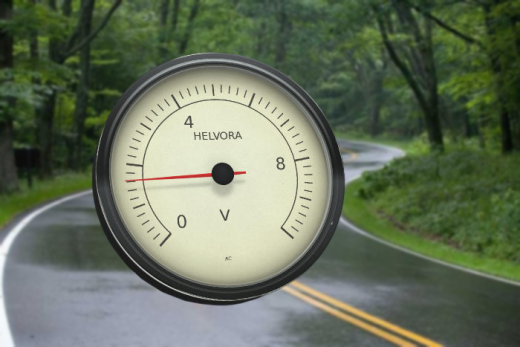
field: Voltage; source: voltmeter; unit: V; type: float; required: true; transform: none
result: 1.6 V
